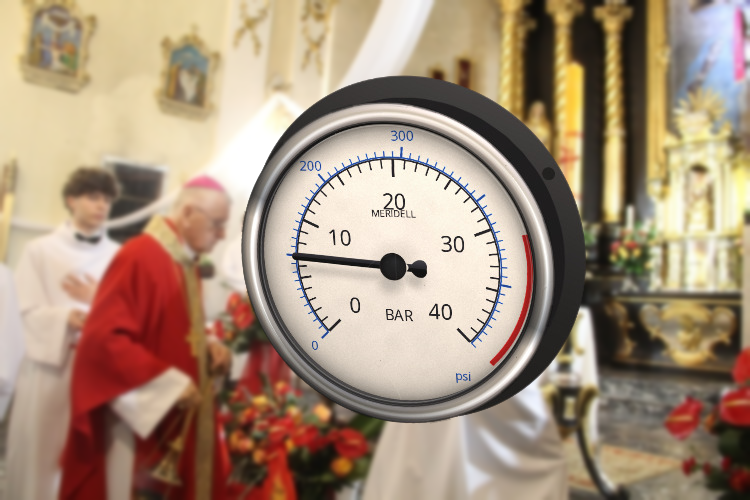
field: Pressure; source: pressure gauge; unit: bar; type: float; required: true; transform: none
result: 7 bar
